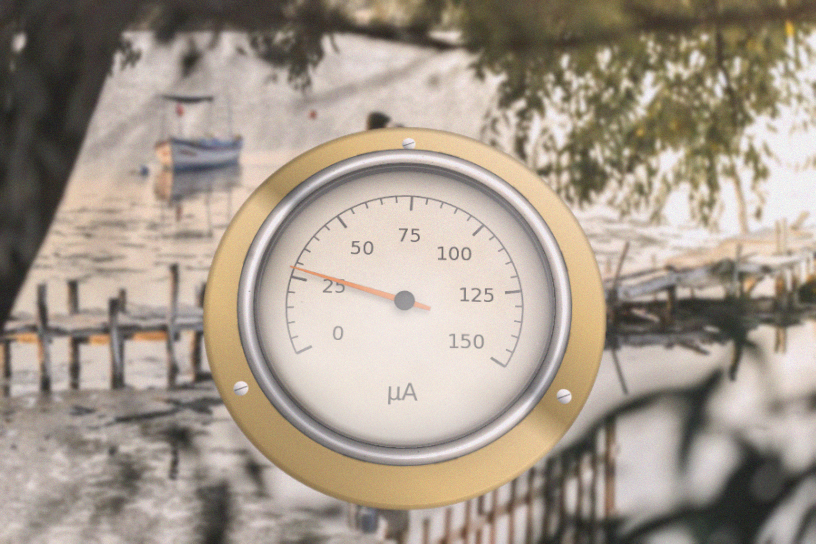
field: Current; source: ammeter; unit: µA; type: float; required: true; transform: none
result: 27.5 µA
